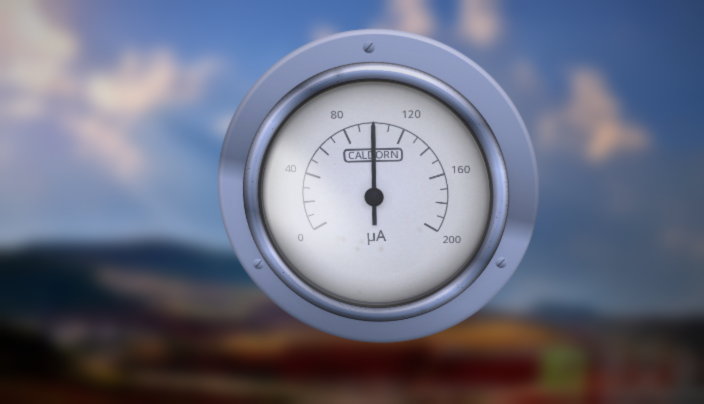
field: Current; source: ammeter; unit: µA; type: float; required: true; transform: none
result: 100 µA
